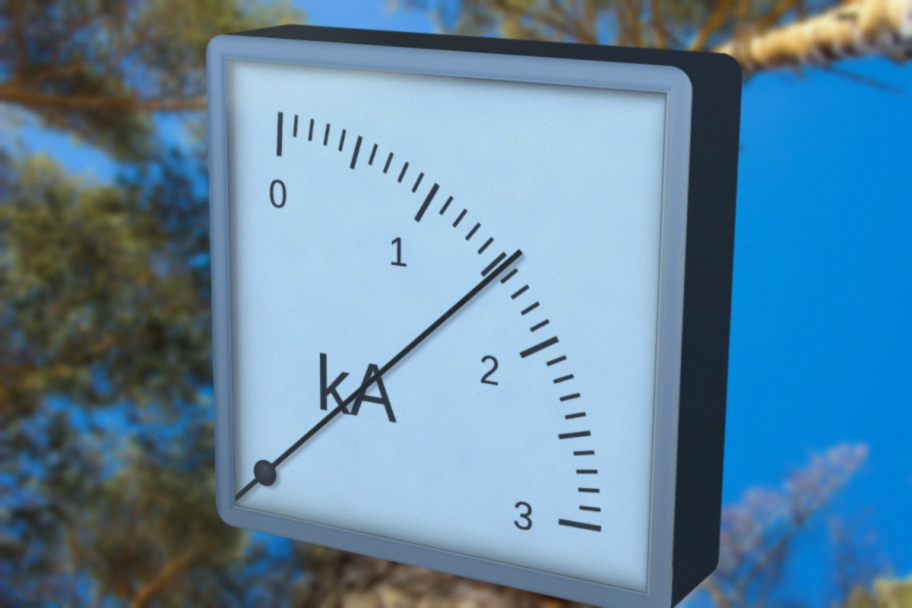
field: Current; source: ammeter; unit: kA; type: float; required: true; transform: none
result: 1.55 kA
